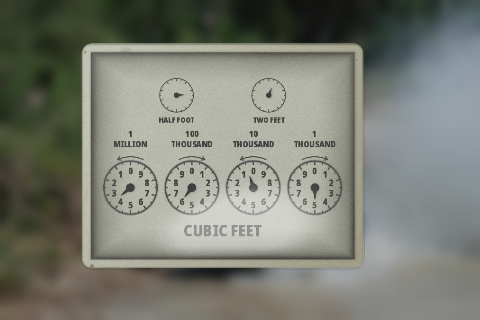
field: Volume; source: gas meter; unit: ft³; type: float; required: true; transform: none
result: 360500 ft³
